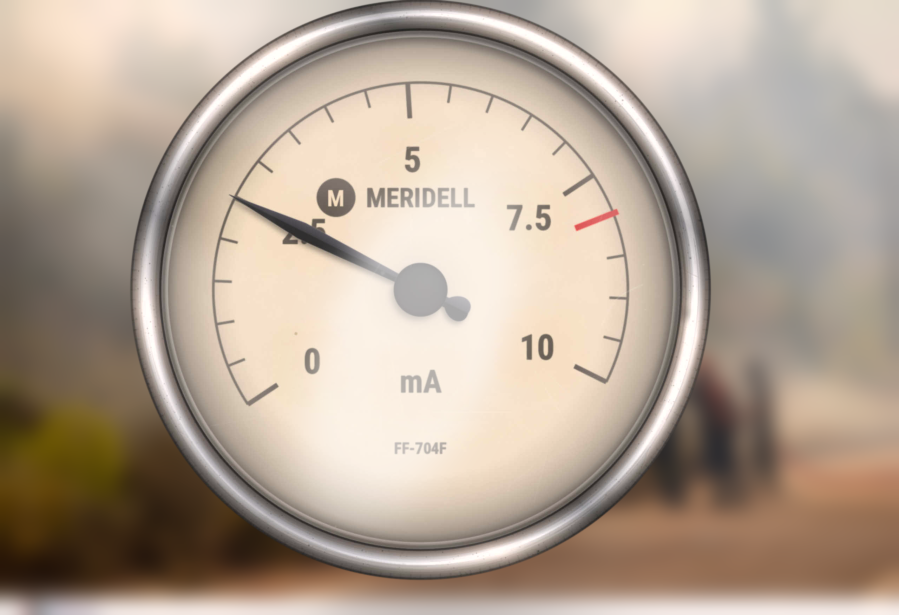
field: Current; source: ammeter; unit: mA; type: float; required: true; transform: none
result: 2.5 mA
